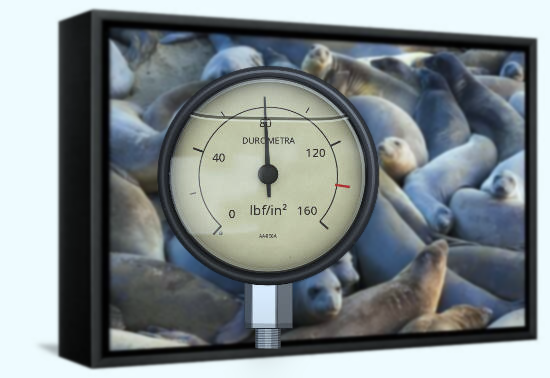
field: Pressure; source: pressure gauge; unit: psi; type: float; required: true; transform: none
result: 80 psi
